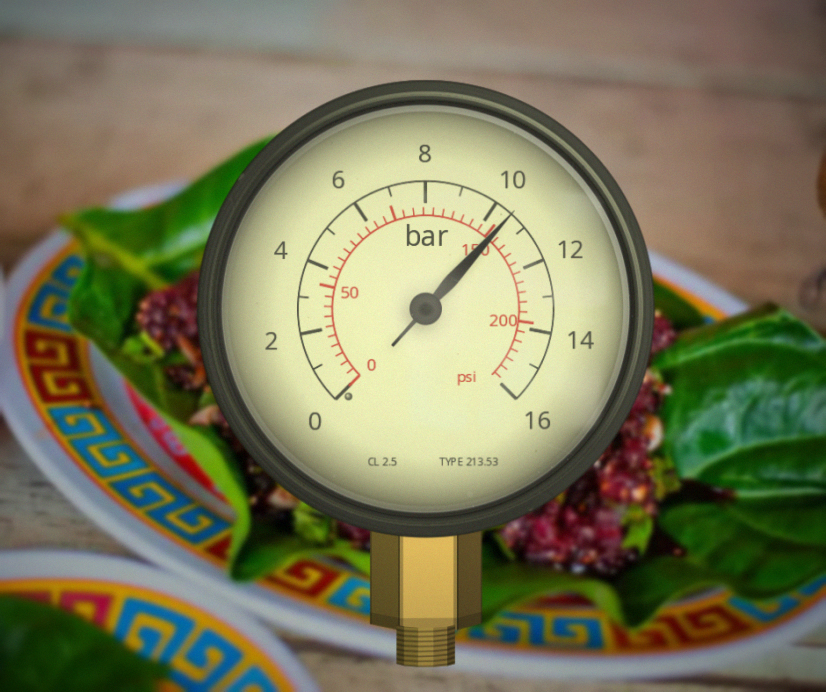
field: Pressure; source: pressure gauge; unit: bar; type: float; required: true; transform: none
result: 10.5 bar
